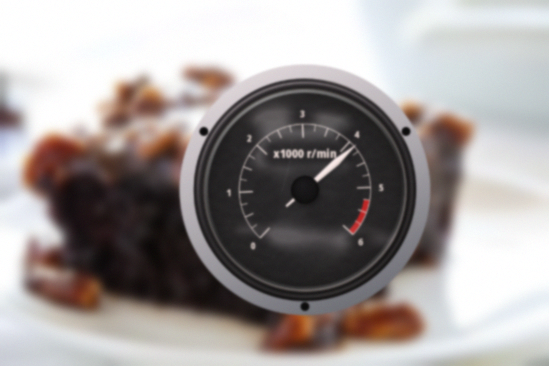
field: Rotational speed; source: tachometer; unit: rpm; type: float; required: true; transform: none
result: 4125 rpm
